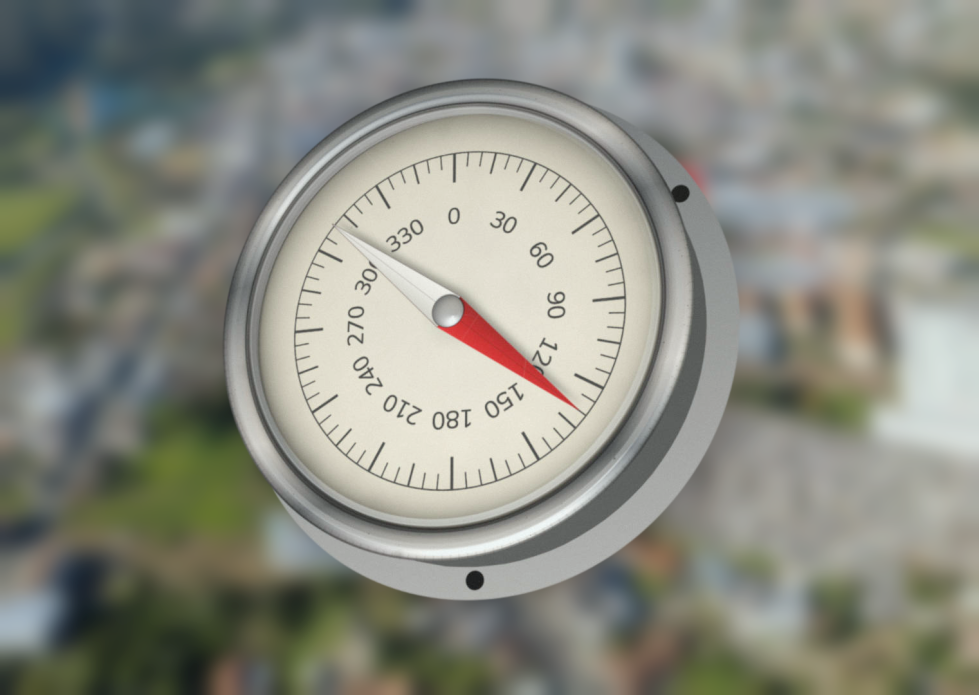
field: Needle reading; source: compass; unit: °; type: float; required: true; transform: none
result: 130 °
